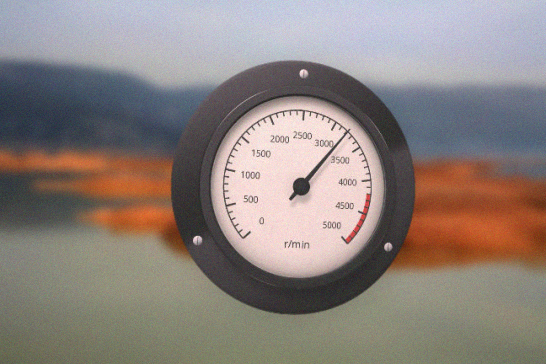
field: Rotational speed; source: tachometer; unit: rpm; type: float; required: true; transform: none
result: 3200 rpm
